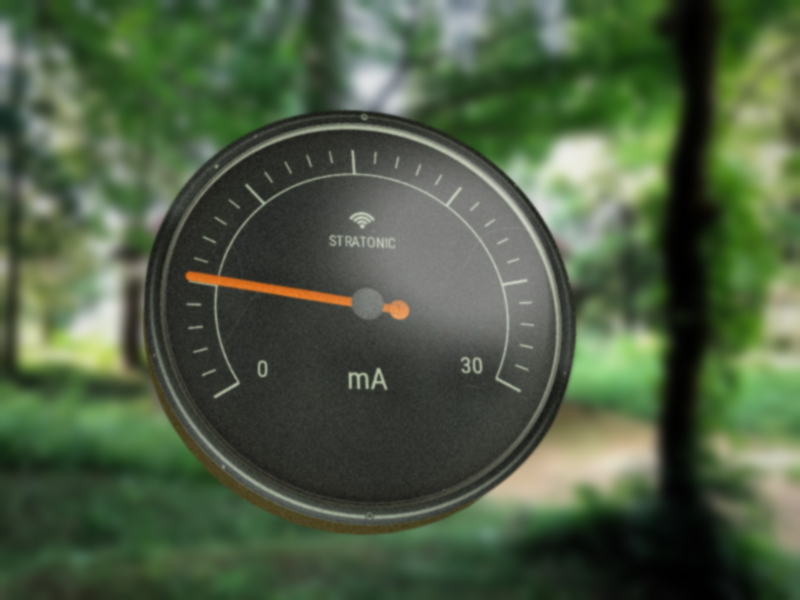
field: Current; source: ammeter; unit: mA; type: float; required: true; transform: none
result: 5 mA
